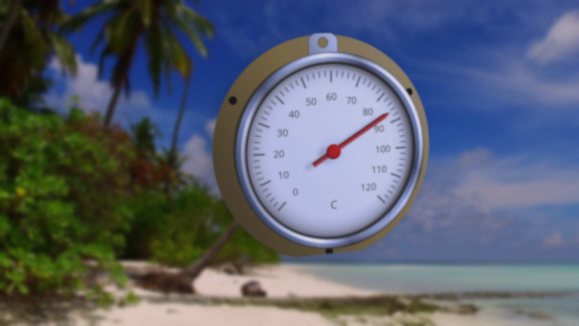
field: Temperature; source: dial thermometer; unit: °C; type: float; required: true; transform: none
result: 86 °C
